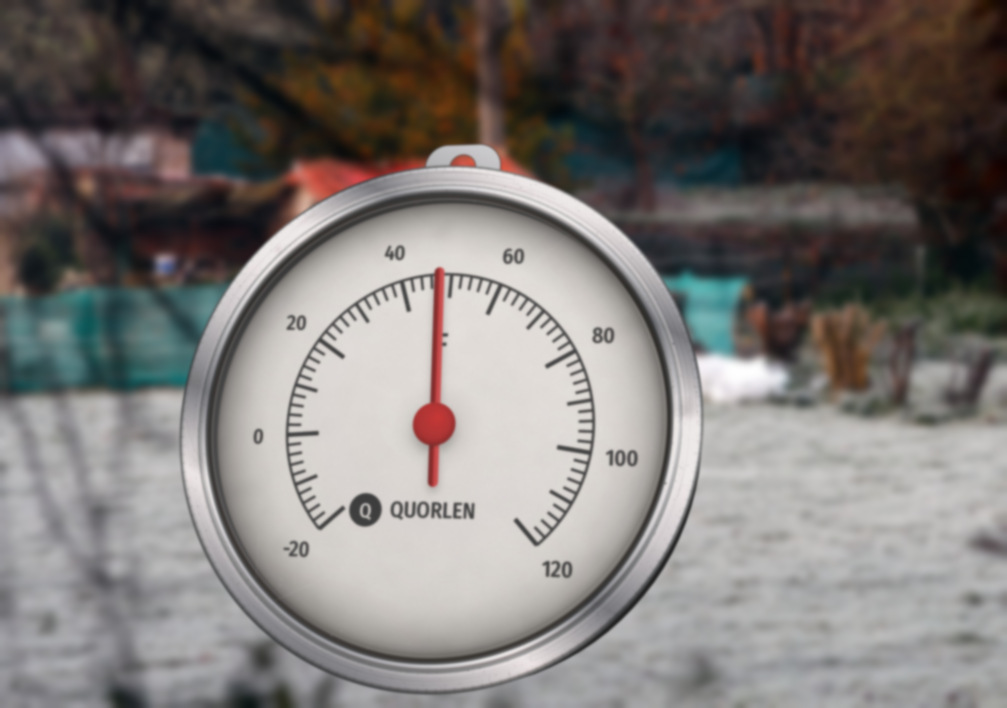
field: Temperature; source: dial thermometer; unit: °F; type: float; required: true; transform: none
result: 48 °F
